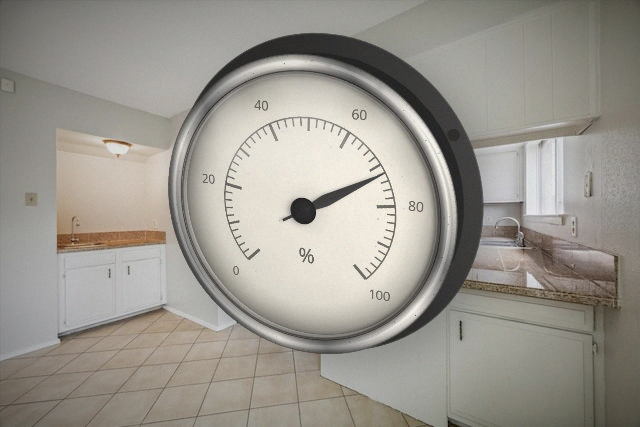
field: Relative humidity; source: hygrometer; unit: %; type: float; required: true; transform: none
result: 72 %
